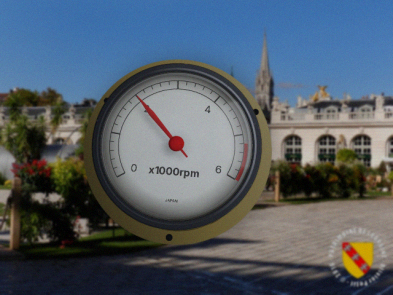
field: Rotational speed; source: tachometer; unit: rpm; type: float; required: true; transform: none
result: 2000 rpm
